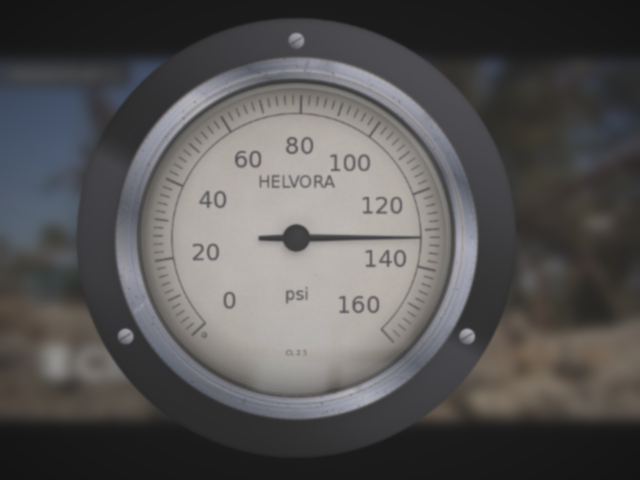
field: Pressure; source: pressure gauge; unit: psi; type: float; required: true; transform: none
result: 132 psi
